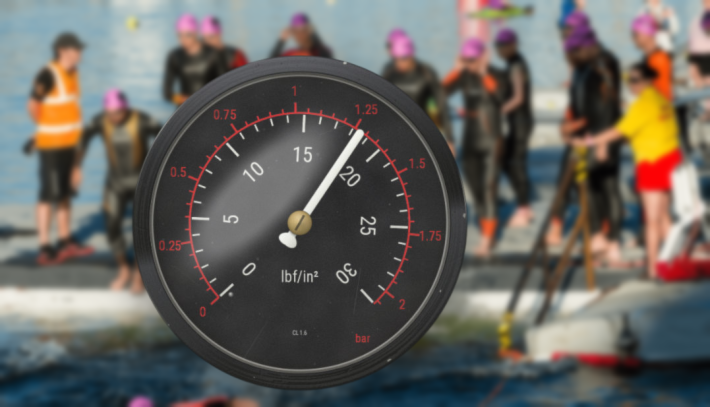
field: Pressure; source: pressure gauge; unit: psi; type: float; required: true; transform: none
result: 18.5 psi
